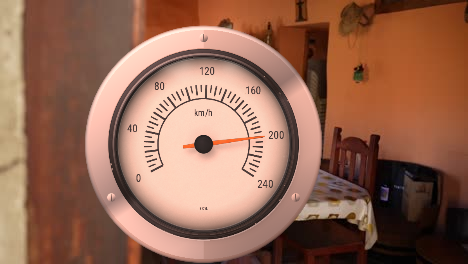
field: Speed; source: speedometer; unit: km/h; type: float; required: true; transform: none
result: 200 km/h
